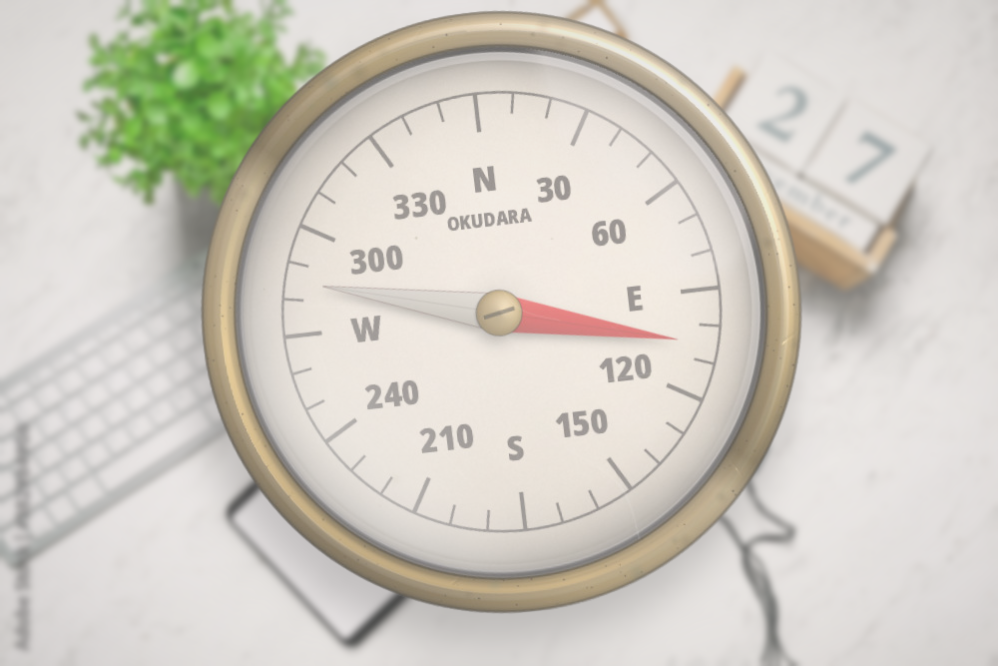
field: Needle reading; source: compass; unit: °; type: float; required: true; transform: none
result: 105 °
